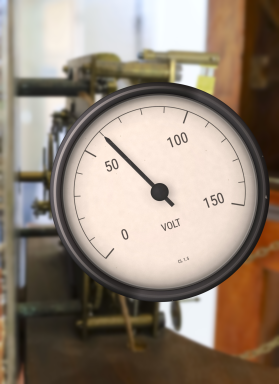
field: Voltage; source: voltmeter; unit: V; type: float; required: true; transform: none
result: 60 V
